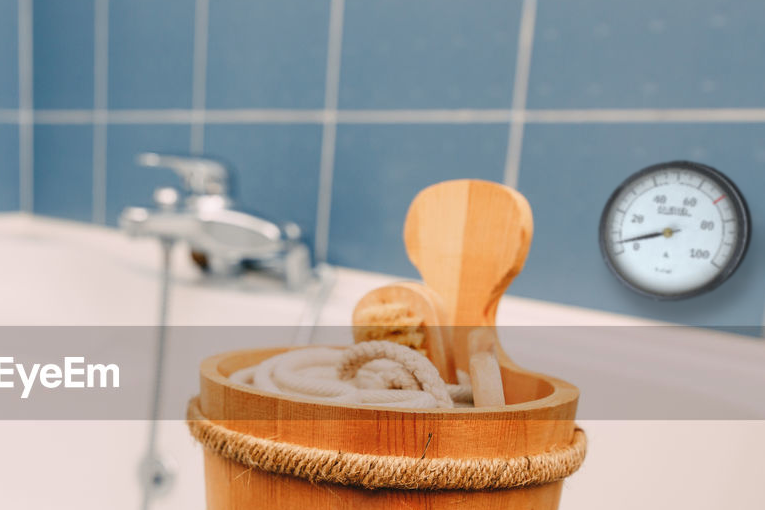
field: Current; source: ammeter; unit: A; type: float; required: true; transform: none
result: 5 A
